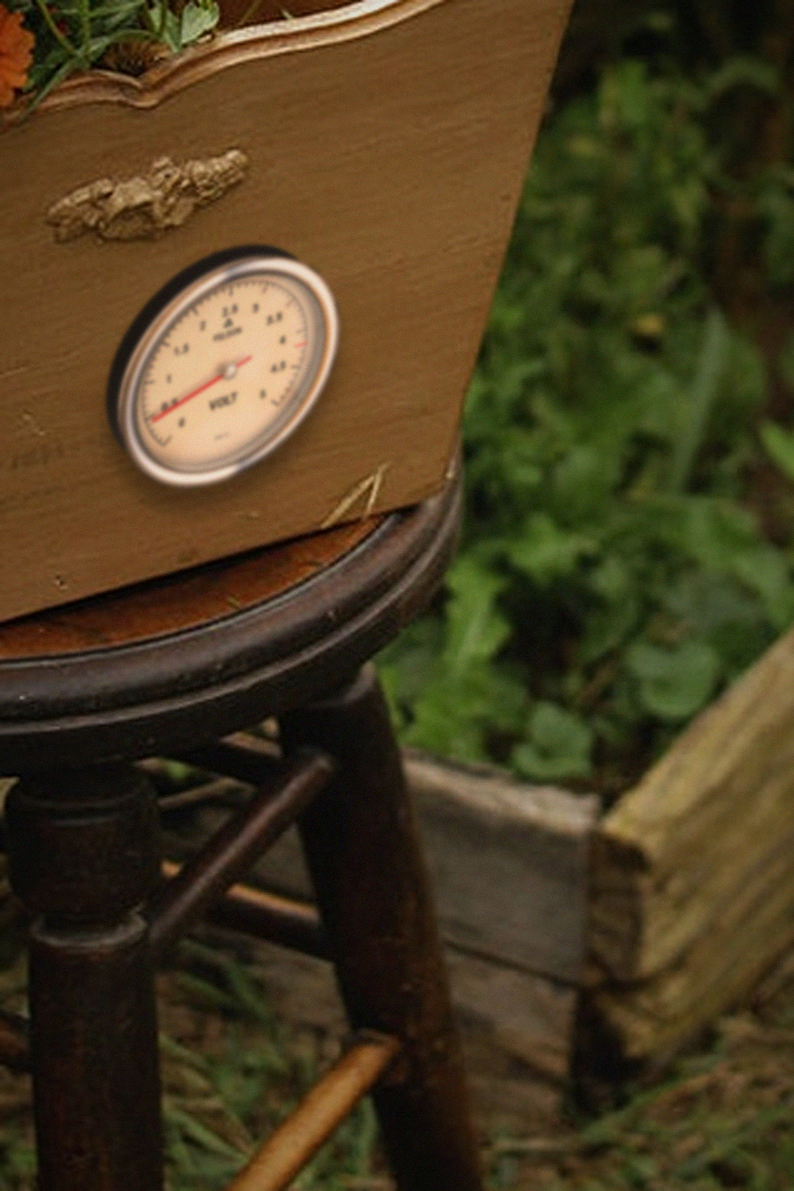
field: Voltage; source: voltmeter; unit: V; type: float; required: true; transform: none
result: 0.5 V
